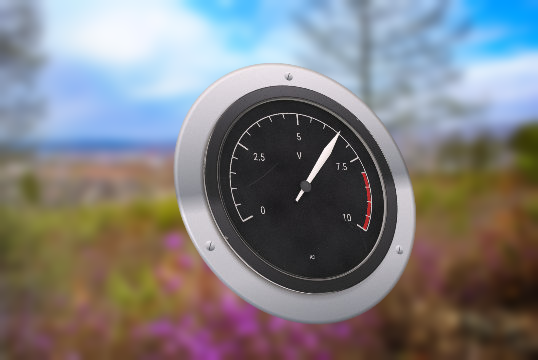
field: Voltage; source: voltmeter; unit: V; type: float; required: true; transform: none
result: 6.5 V
